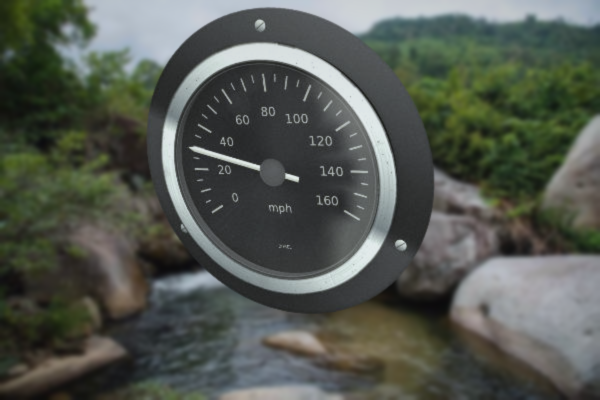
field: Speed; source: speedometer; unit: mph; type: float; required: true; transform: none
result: 30 mph
